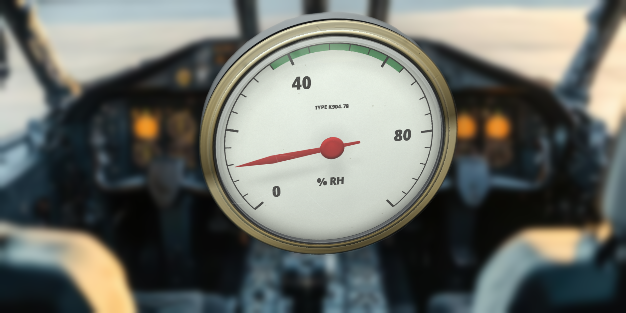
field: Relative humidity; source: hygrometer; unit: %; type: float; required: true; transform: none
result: 12 %
